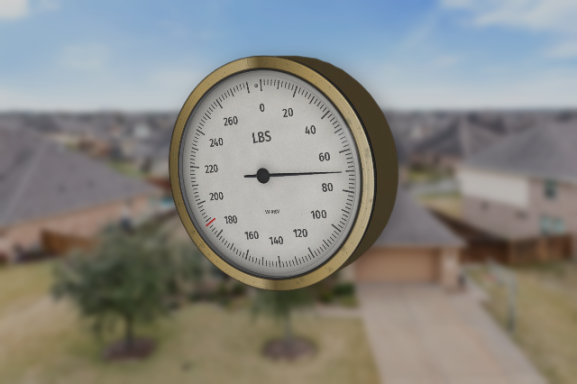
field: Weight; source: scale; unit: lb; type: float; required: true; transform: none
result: 70 lb
